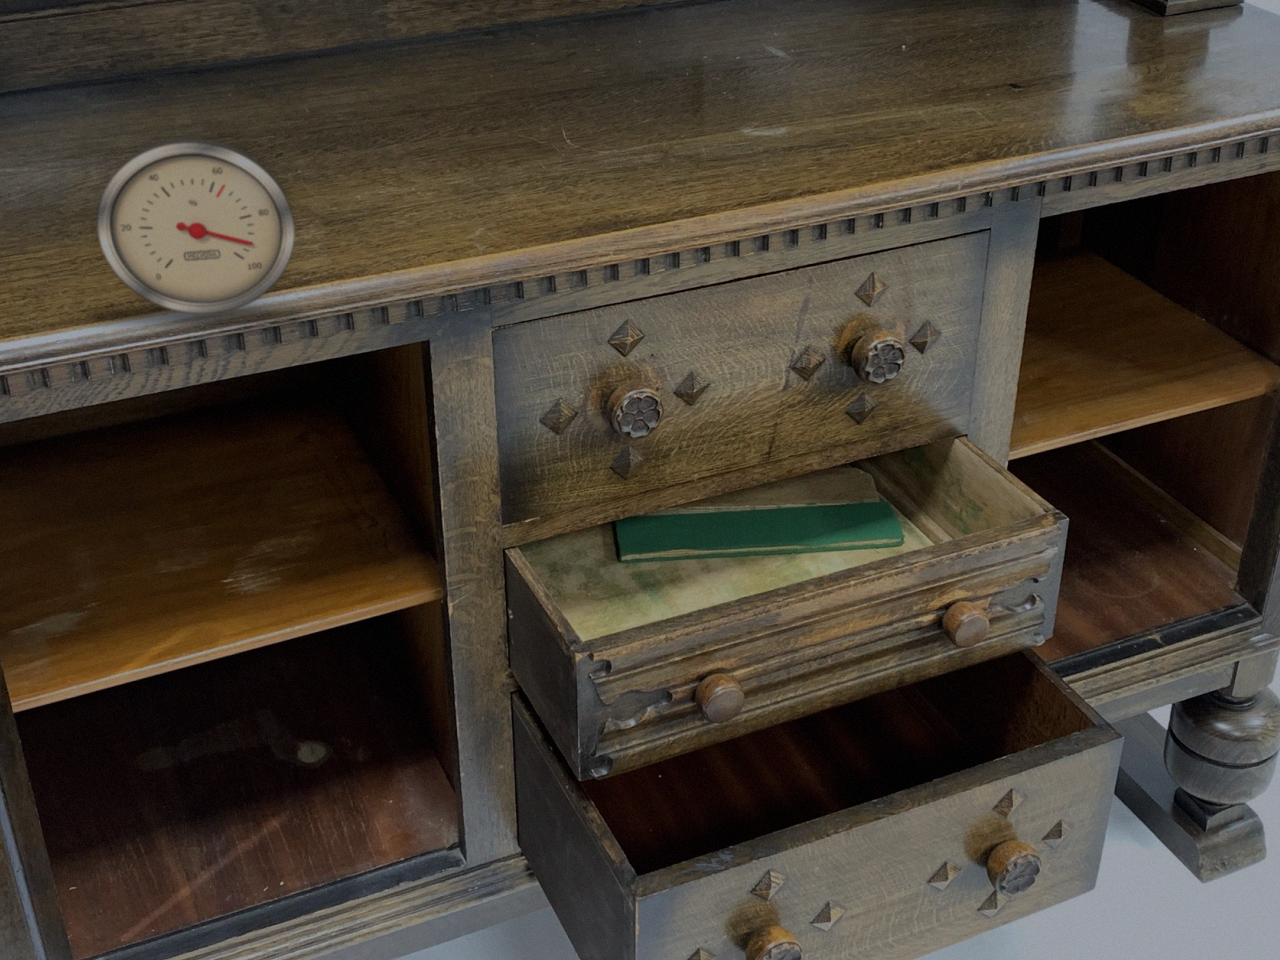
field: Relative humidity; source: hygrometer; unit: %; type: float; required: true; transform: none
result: 92 %
